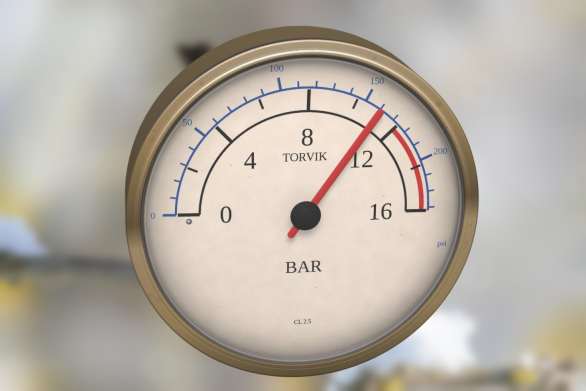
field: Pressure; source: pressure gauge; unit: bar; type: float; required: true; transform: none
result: 11 bar
